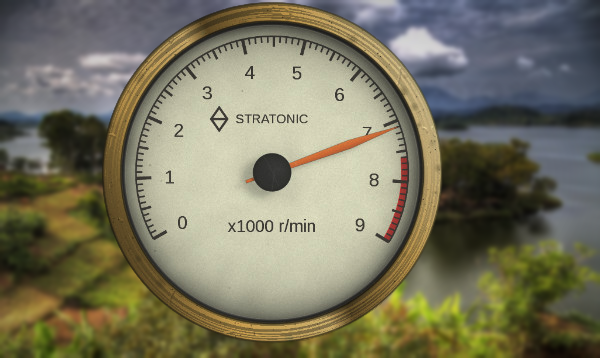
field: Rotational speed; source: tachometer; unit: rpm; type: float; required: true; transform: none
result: 7100 rpm
